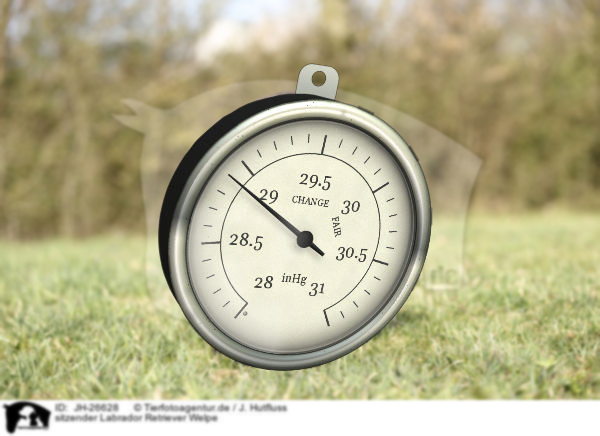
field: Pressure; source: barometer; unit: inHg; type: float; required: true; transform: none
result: 28.9 inHg
